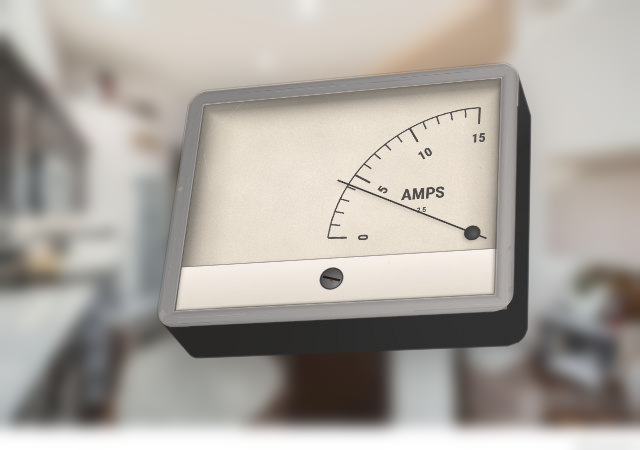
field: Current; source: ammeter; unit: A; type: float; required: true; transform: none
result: 4 A
